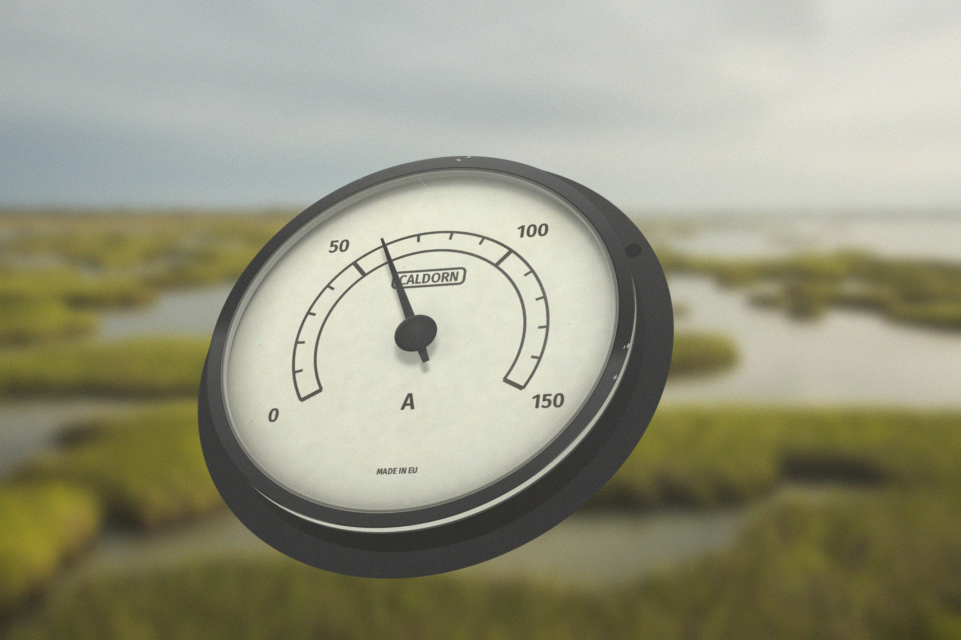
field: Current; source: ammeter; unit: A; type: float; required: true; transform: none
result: 60 A
